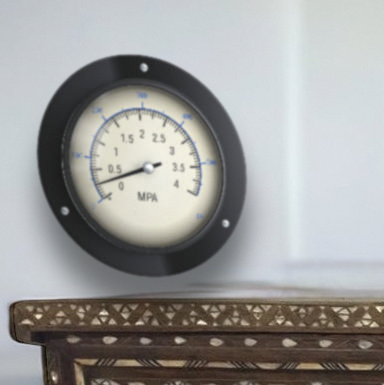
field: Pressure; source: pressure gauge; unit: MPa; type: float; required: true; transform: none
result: 0.25 MPa
